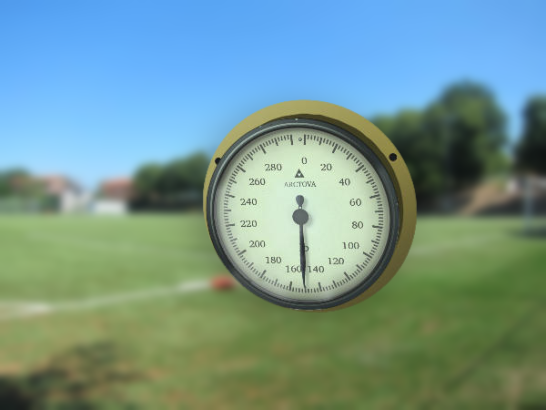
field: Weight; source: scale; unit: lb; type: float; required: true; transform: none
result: 150 lb
